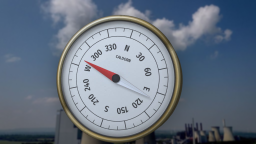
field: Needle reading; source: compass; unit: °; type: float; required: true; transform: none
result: 280 °
